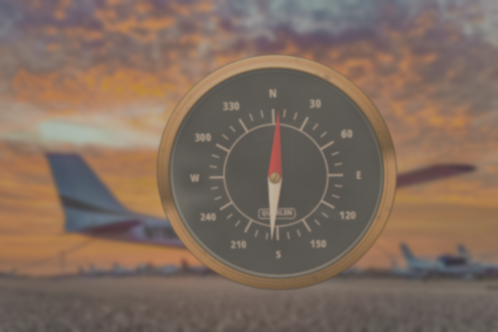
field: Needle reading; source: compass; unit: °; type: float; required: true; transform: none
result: 5 °
